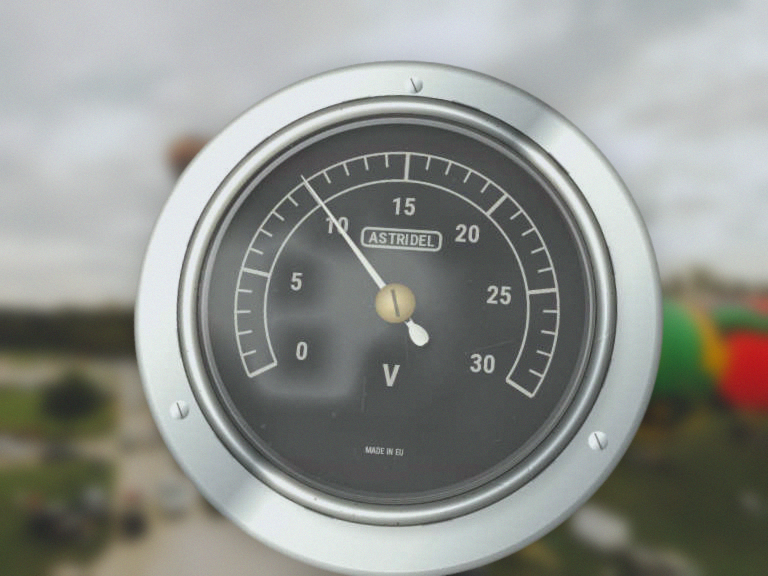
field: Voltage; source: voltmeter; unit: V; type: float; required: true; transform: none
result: 10 V
